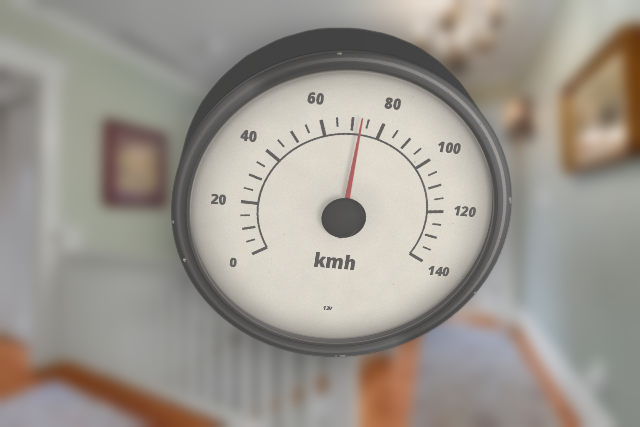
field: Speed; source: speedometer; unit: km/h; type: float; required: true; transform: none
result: 72.5 km/h
